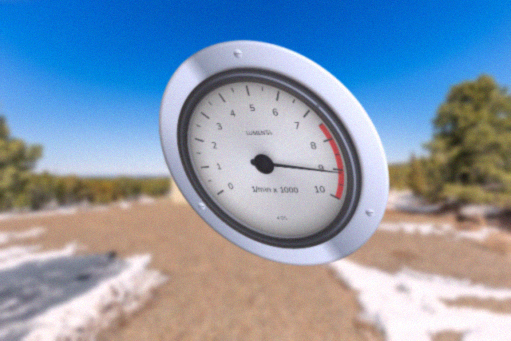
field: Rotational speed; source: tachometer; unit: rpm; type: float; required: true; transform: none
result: 9000 rpm
